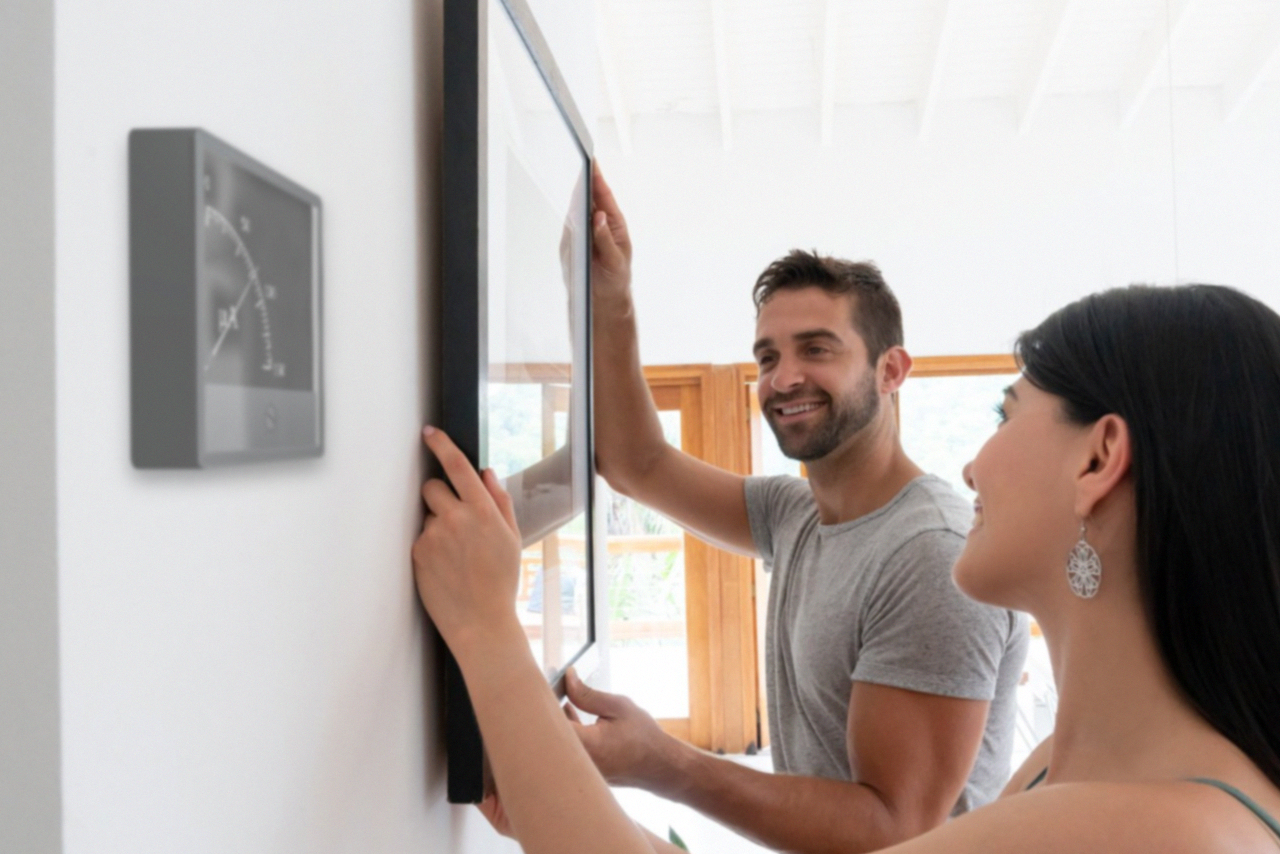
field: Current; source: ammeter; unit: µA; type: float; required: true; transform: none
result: 75 µA
